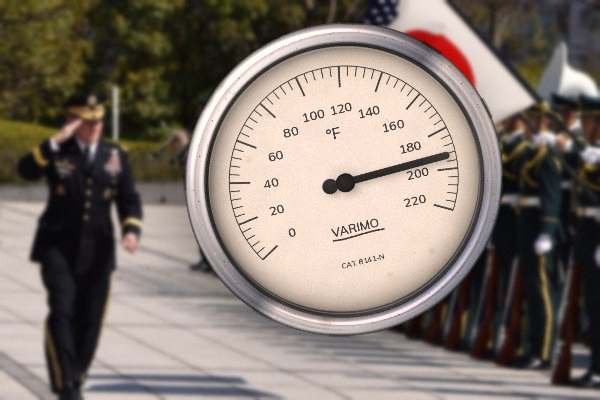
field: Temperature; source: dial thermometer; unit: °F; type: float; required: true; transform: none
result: 192 °F
